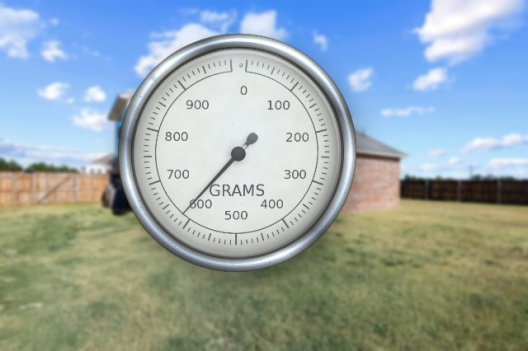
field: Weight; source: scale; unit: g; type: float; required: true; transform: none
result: 620 g
